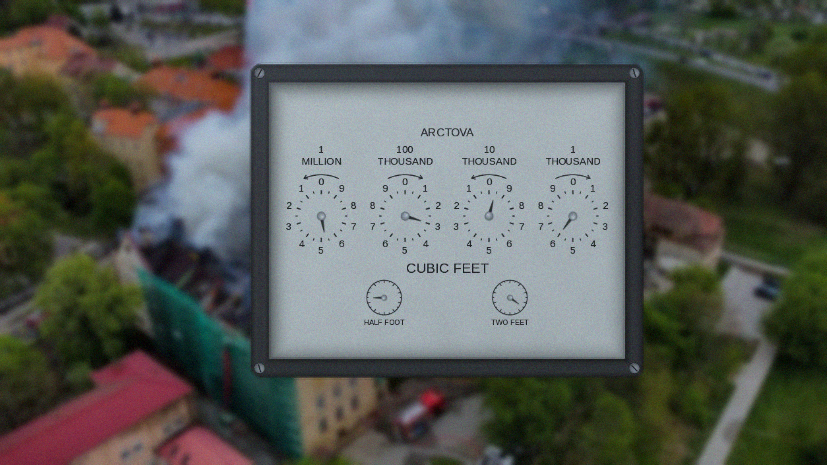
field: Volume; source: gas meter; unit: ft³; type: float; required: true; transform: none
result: 529600 ft³
